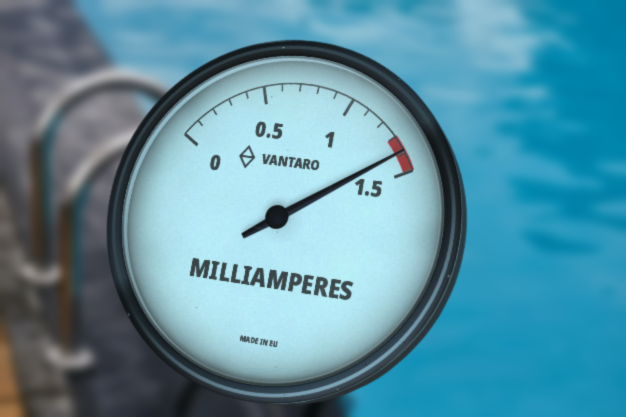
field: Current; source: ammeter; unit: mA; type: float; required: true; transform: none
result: 1.4 mA
